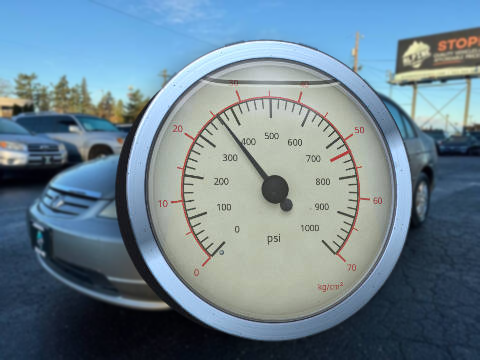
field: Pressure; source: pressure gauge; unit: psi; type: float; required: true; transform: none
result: 360 psi
